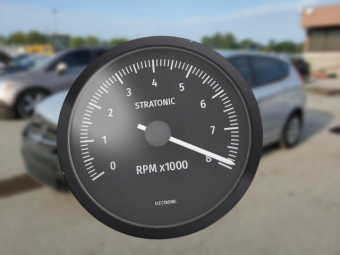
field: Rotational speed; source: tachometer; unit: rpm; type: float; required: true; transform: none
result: 7900 rpm
